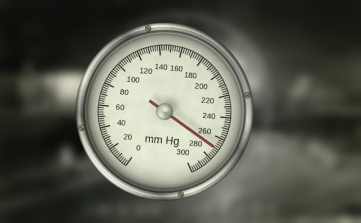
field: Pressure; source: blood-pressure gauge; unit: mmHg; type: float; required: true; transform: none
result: 270 mmHg
